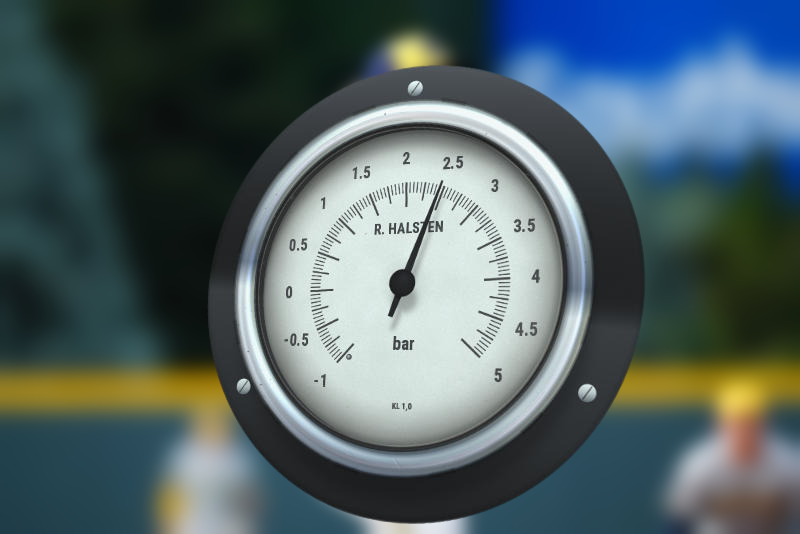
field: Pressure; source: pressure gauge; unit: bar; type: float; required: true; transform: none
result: 2.5 bar
